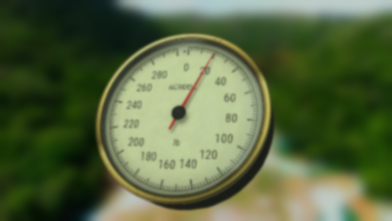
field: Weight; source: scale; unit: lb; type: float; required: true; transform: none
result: 20 lb
